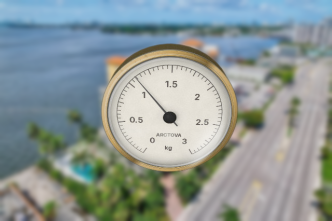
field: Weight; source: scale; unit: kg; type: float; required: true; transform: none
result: 1.1 kg
